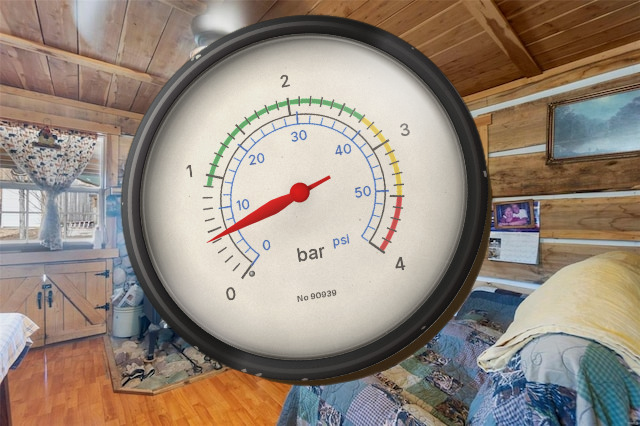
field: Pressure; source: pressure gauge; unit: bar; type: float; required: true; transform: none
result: 0.4 bar
